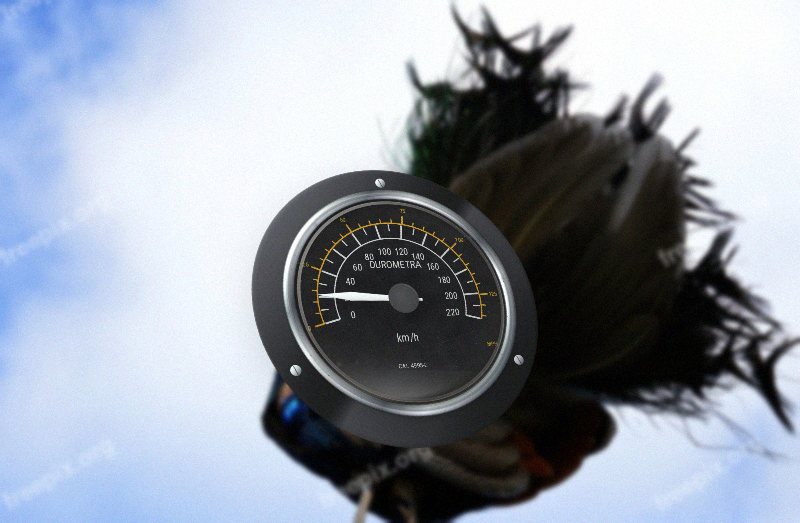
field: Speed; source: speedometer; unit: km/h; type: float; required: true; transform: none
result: 20 km/h
